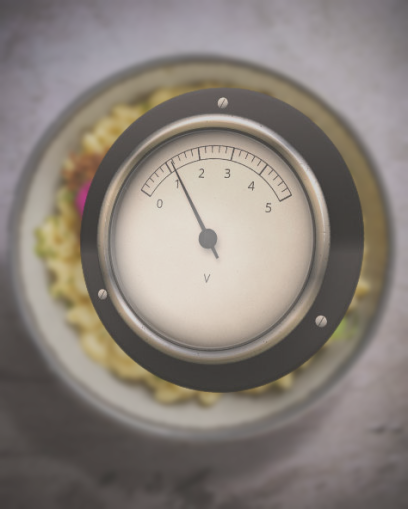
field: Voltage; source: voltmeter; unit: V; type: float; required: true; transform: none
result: 1.2 V
